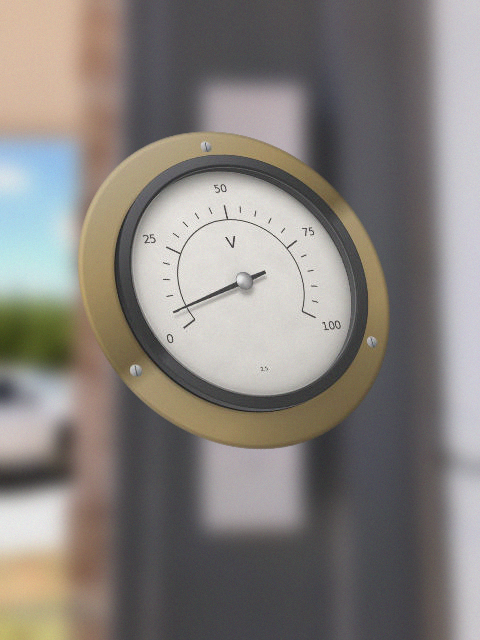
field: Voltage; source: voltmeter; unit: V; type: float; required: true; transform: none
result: 5 V
